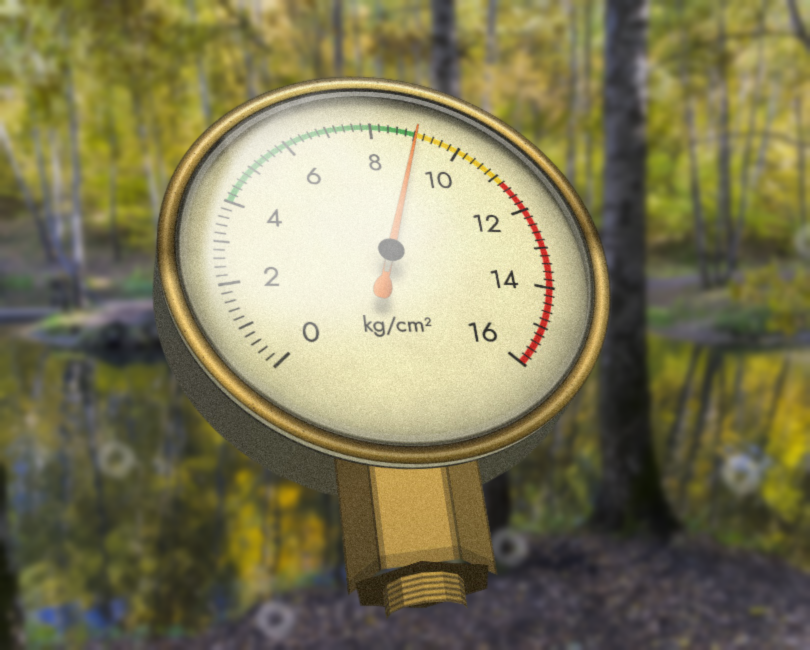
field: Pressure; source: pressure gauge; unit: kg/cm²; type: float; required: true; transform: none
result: 9 kg/cm²
